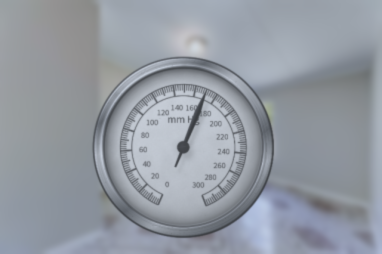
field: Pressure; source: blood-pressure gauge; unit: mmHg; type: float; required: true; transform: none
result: 170 mmHg
